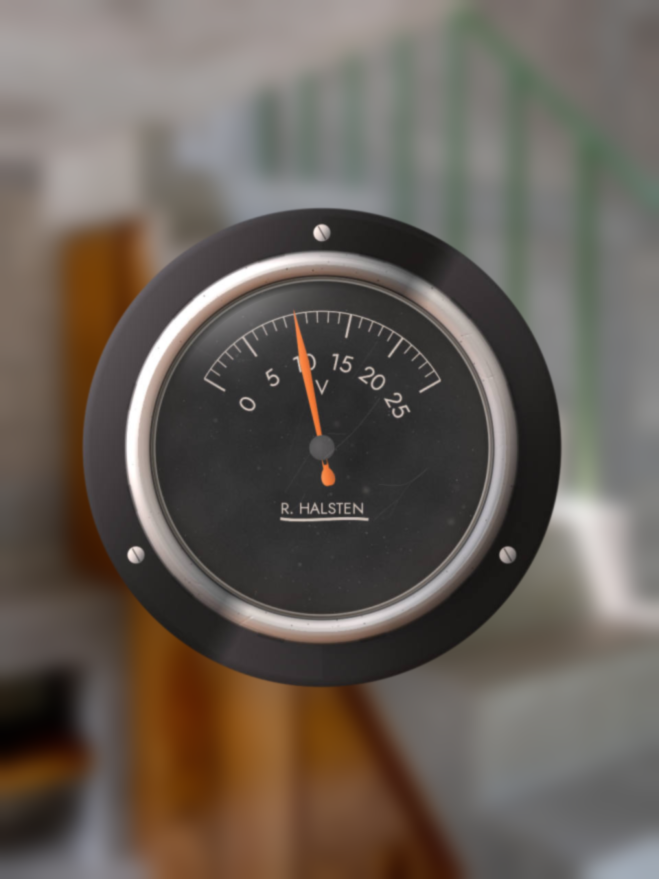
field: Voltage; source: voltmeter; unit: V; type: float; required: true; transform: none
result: 10 V
